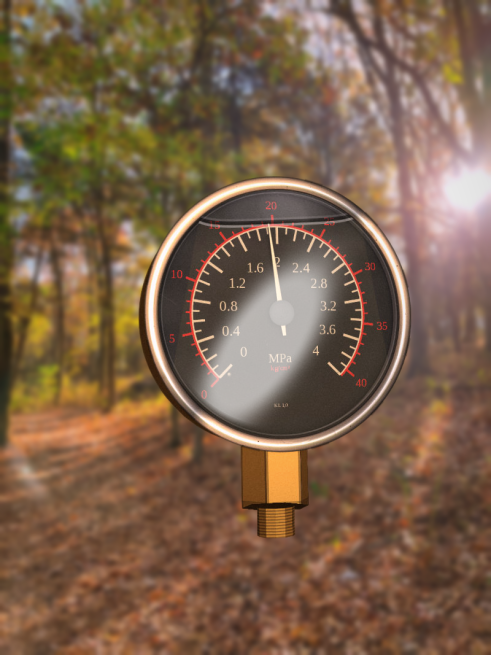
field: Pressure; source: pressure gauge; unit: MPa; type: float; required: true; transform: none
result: 1.9 MPa
